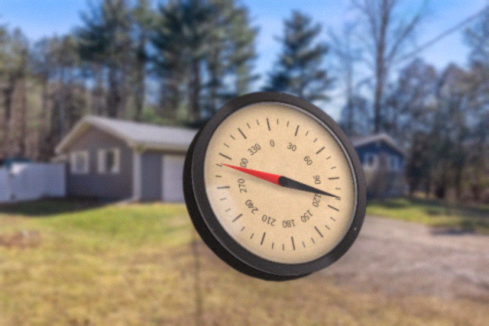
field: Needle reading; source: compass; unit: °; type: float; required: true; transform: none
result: 290 °
